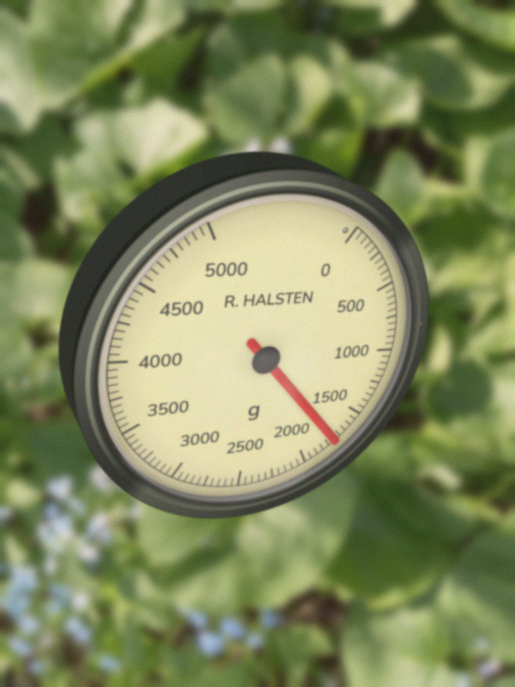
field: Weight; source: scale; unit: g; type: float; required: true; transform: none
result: 1750 g
